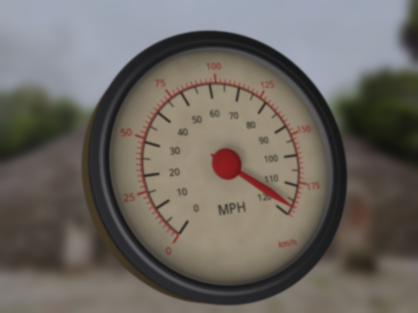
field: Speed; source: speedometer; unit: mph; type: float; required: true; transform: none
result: 117.5 mph
